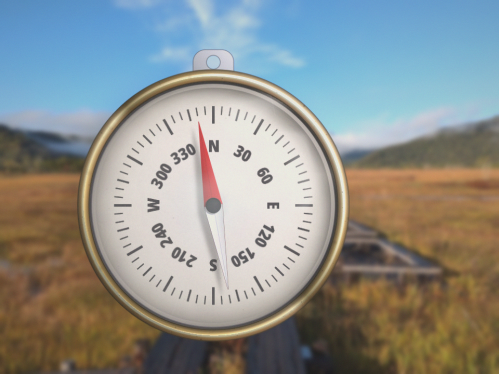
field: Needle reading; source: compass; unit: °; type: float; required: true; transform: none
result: 350 °
